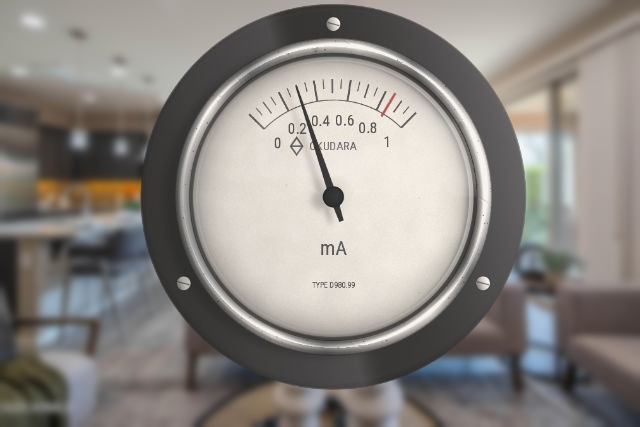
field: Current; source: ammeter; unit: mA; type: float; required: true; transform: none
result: 0.3 mA
